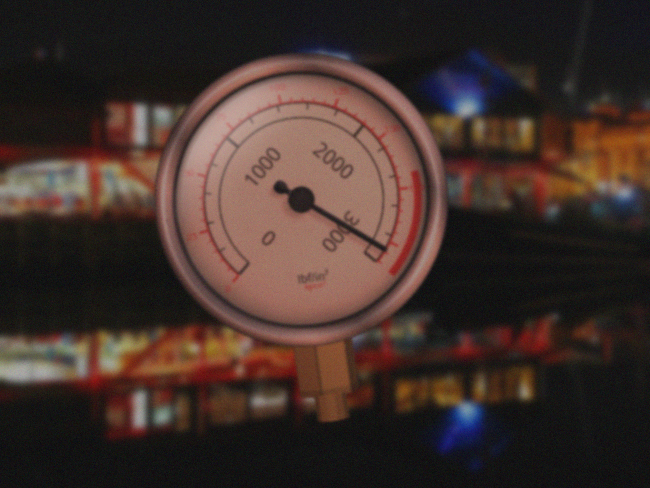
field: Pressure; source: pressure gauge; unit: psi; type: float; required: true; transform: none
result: 2900 psi
